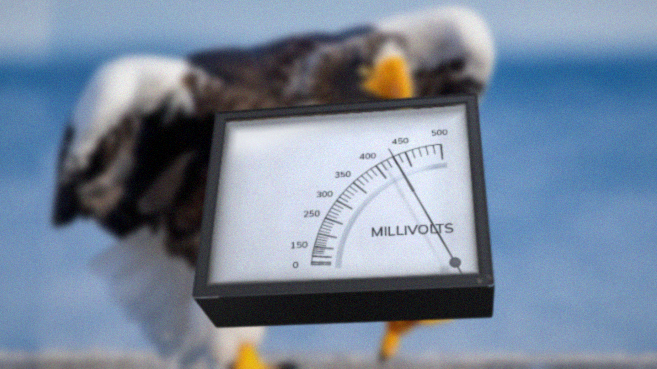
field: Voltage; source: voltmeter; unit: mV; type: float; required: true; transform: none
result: 430 mV
